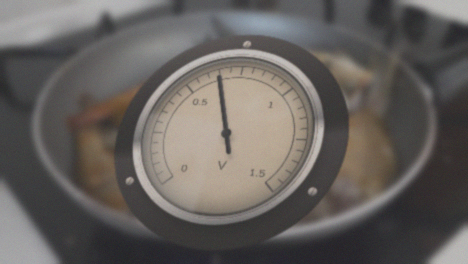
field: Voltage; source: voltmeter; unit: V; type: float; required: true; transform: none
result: 0.65 V
